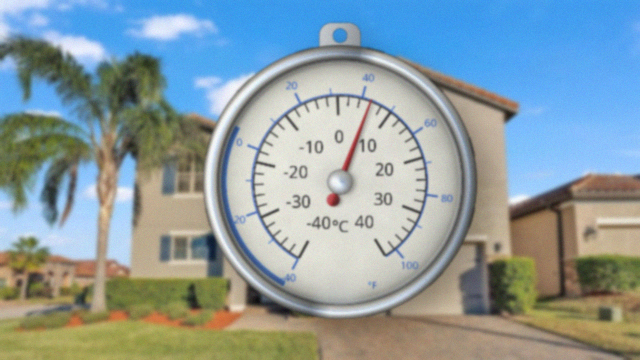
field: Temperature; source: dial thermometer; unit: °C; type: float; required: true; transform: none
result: 6 °C
